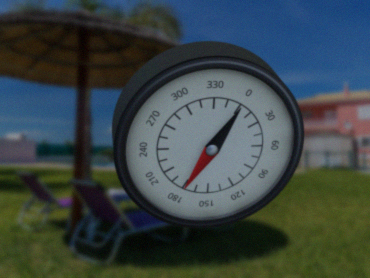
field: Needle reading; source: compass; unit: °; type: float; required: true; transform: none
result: 180 °
